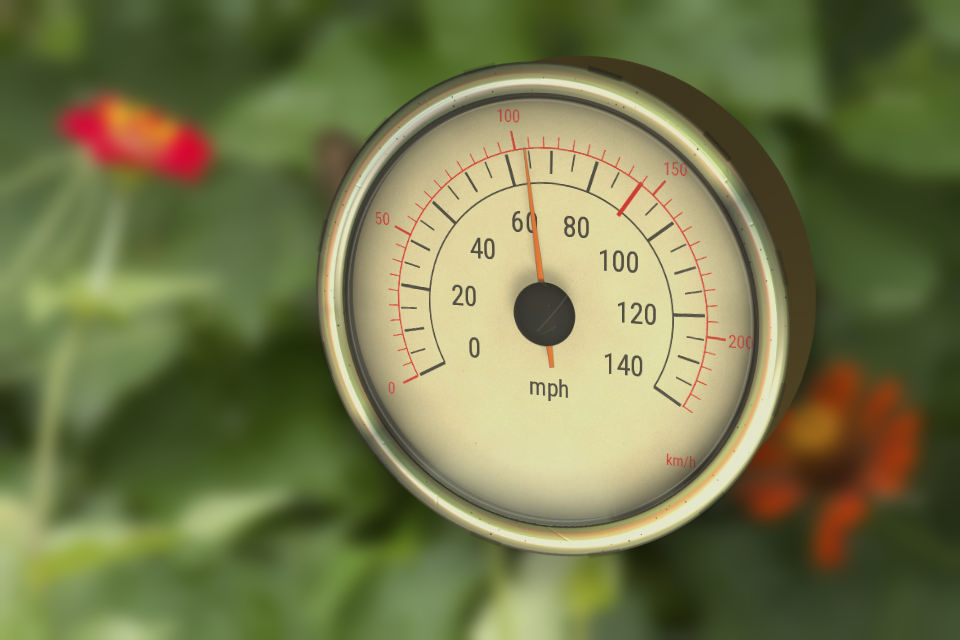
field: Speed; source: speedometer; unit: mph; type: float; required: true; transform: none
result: 65 mph
